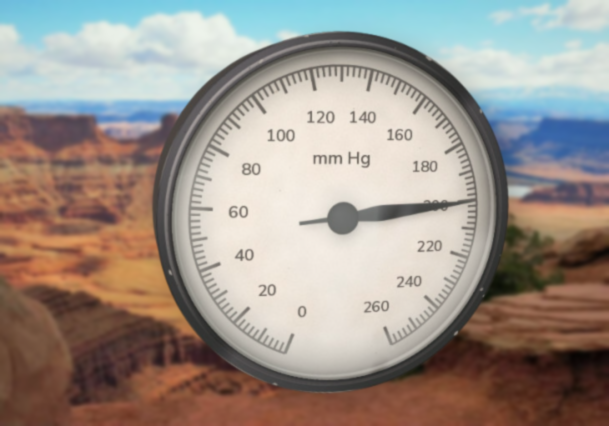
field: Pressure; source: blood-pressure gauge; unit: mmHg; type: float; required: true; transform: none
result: 200 mmHg
